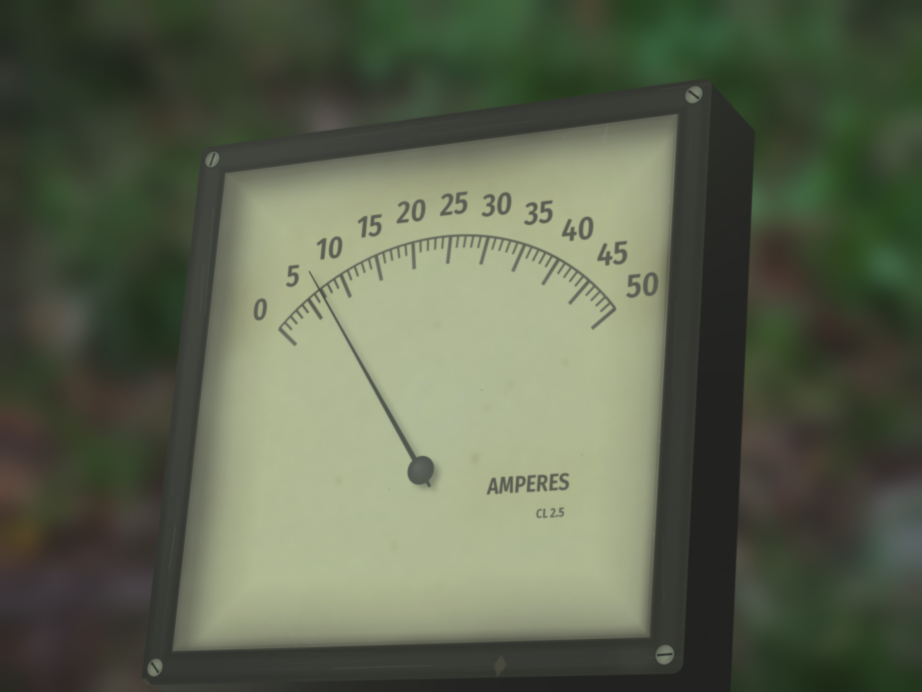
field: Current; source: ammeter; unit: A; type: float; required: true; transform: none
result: 7 A
